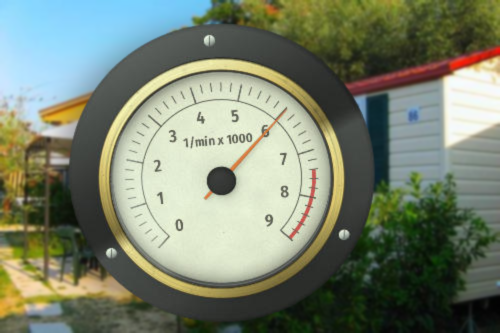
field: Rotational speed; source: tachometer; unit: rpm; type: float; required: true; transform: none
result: 6000 rpm
